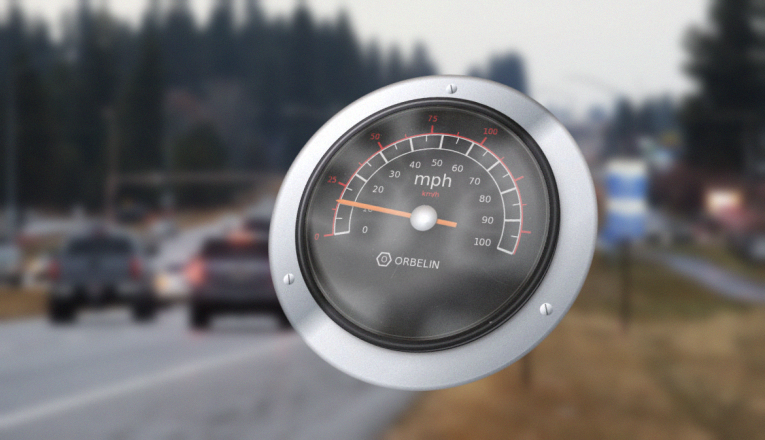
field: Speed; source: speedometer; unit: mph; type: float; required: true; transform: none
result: 10 mph
